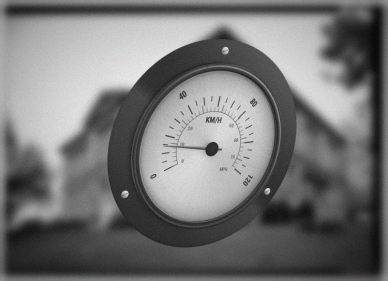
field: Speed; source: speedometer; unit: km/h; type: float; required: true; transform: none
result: 15 km/h
